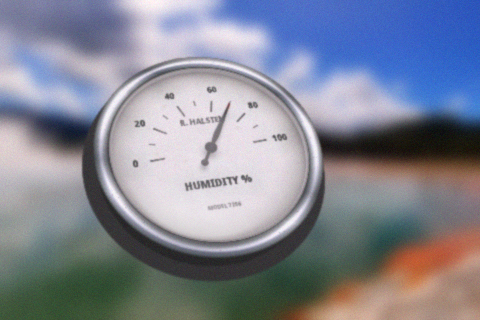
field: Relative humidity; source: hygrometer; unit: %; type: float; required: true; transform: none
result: 70 %
